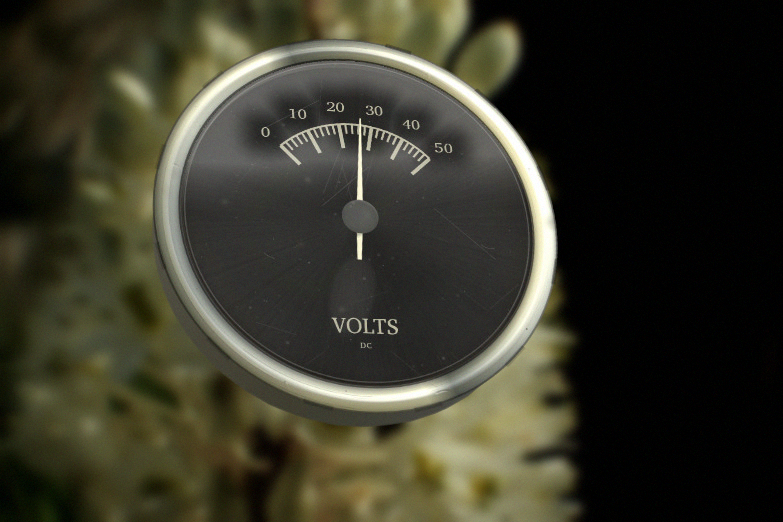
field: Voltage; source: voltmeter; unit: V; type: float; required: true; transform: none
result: 26 V
